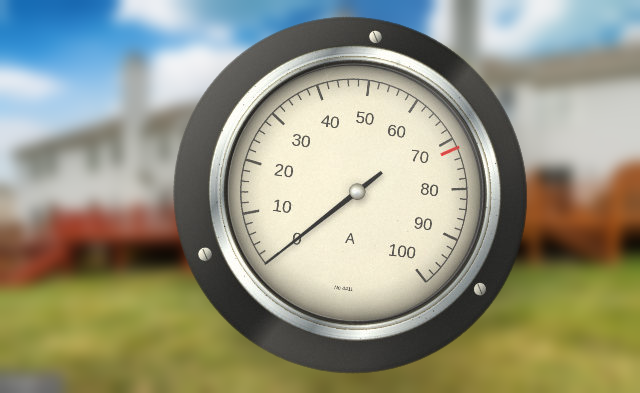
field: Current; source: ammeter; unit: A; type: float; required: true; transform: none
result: 0 A
